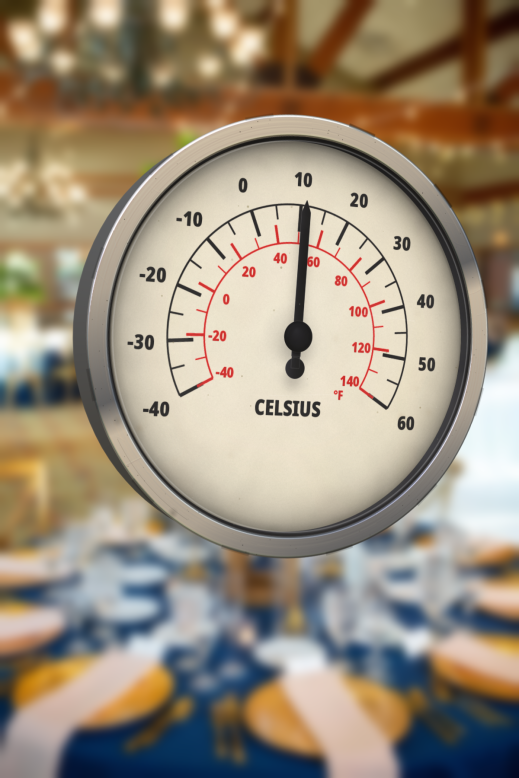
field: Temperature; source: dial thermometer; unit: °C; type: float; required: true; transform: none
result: 10 °C
